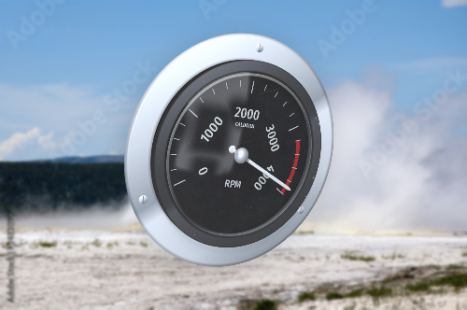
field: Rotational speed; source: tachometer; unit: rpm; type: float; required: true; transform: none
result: 3900 rpm
